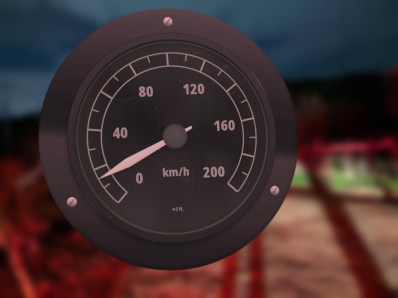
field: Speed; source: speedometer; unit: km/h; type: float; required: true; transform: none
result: 15 km/h
